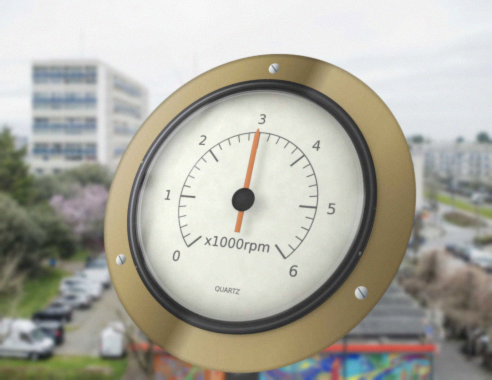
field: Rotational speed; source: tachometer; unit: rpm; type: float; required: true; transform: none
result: 3000 rpm
